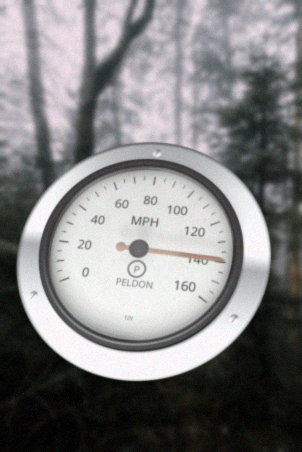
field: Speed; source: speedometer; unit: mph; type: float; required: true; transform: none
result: 140 mph
